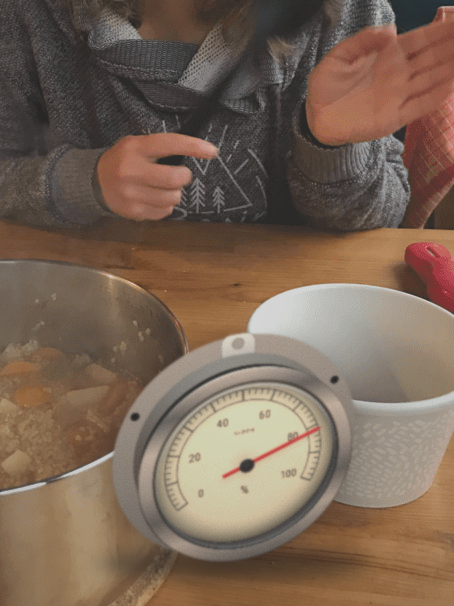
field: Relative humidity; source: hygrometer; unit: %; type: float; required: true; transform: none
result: 80 %
